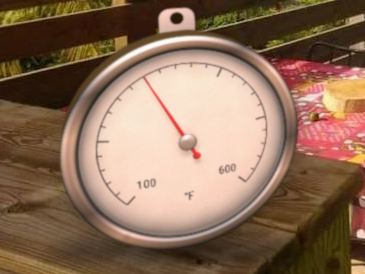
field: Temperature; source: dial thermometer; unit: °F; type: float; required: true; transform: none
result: 300 °F
